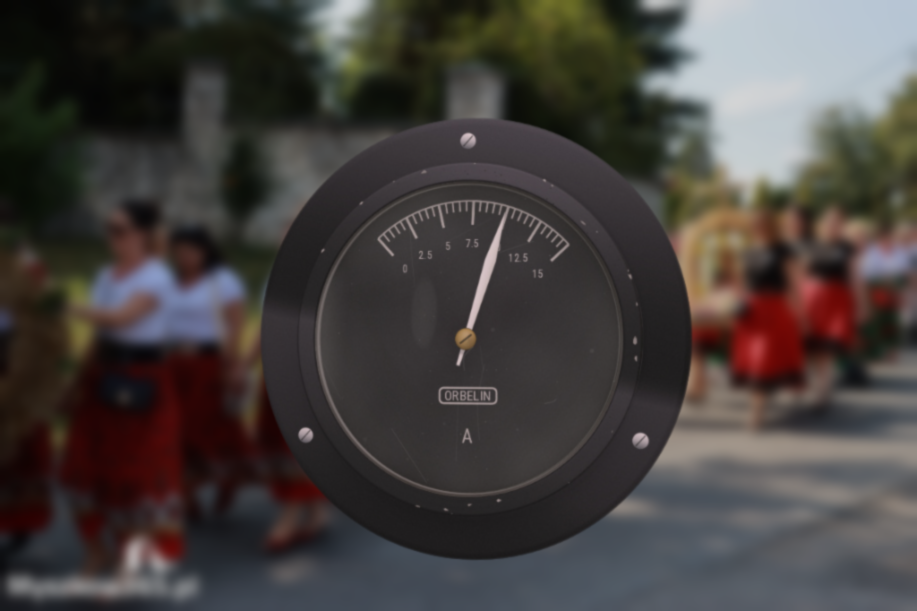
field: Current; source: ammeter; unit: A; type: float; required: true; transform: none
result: 10 A
